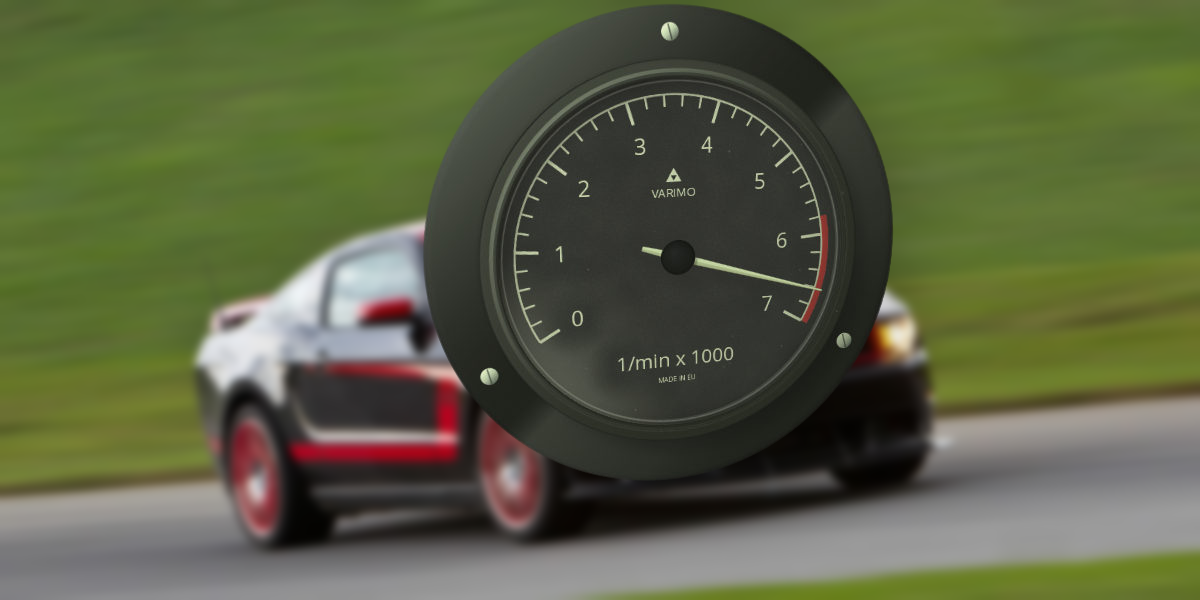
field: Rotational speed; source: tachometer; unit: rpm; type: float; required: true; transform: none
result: 6600 rpm
